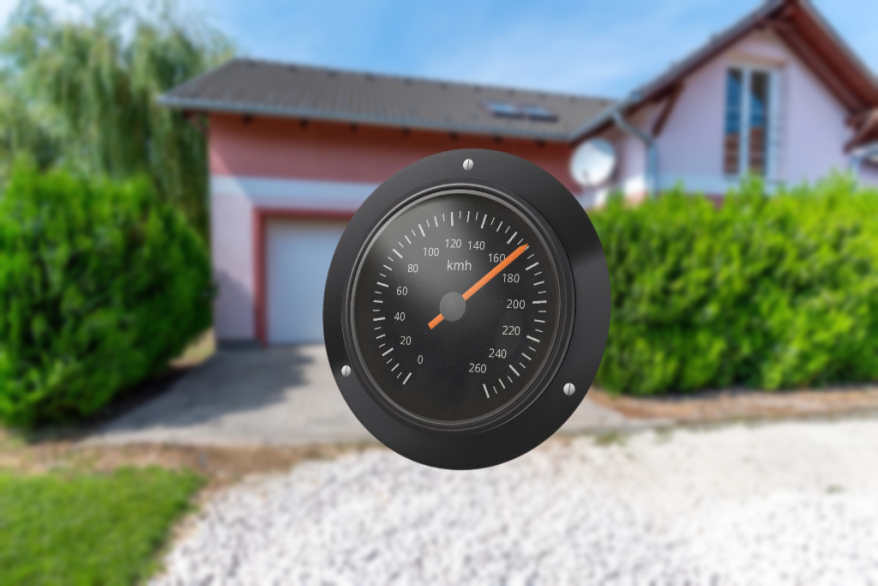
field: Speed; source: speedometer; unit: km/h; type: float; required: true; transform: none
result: 170 km/h
